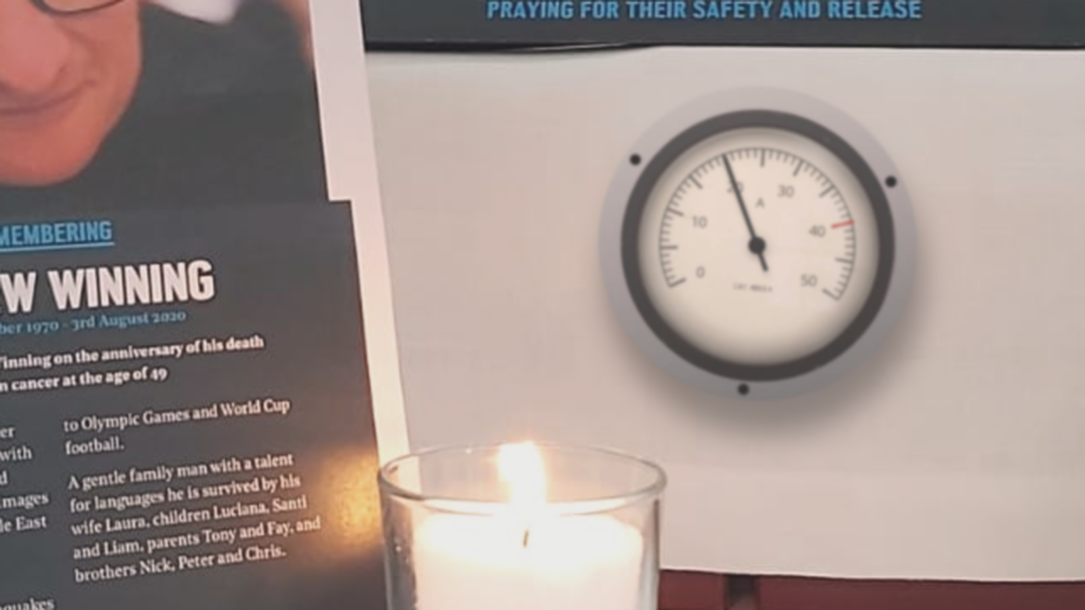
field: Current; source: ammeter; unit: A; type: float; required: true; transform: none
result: 20 A
